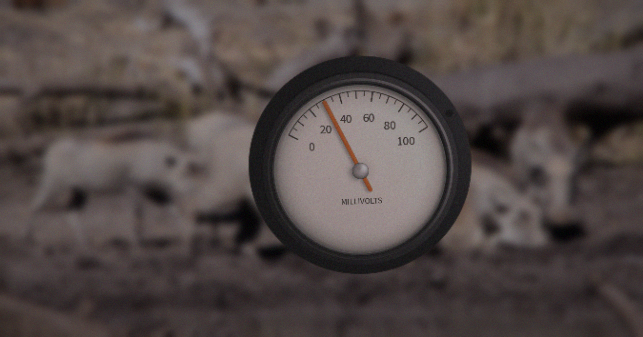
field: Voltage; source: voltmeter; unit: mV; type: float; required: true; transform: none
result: 30 mV
